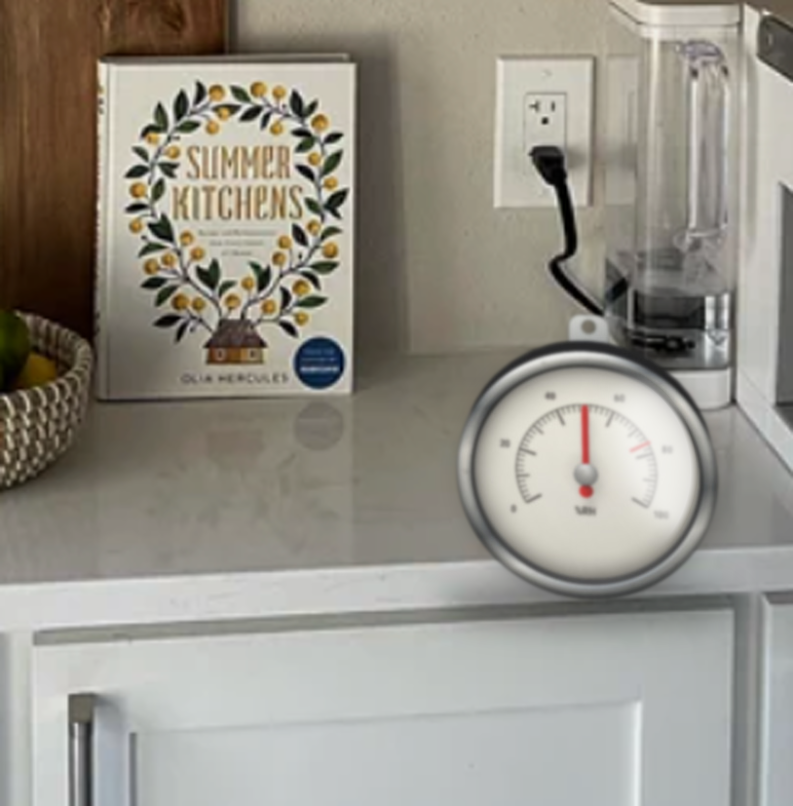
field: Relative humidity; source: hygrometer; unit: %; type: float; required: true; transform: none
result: 50 %
